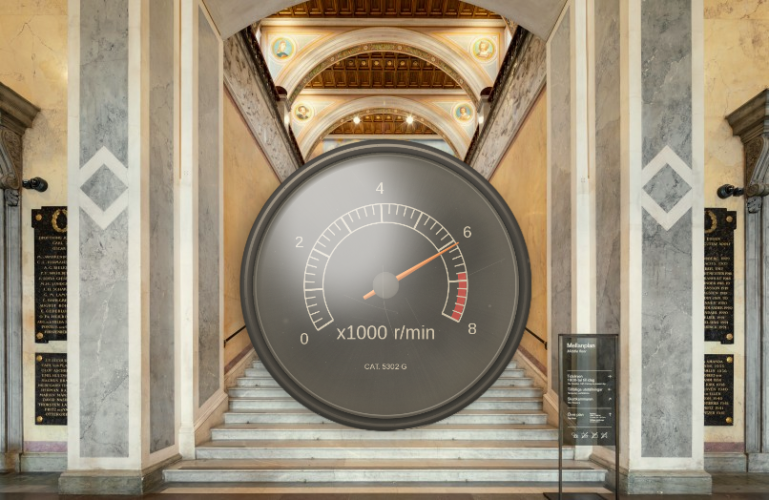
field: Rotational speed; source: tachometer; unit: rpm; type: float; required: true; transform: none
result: 6100 rpm
